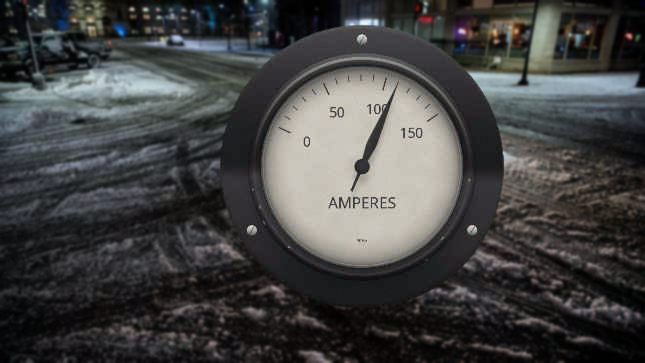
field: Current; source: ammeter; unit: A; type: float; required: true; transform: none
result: 110 A
